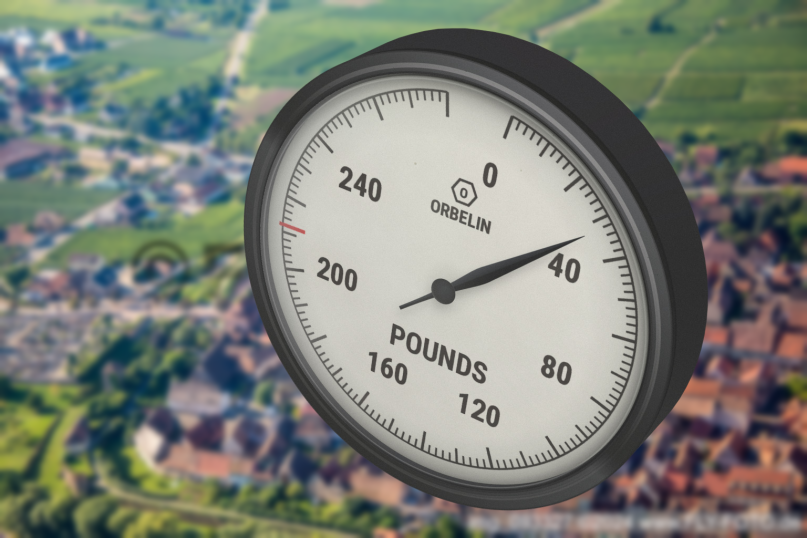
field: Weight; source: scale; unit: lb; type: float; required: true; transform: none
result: 32 lb
